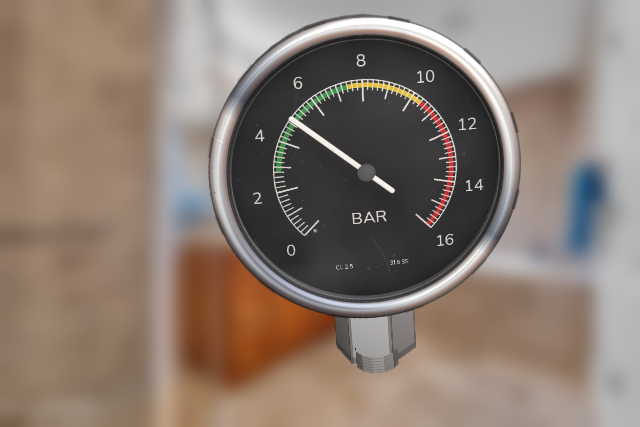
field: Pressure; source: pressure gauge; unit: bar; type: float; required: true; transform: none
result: 5 bar
